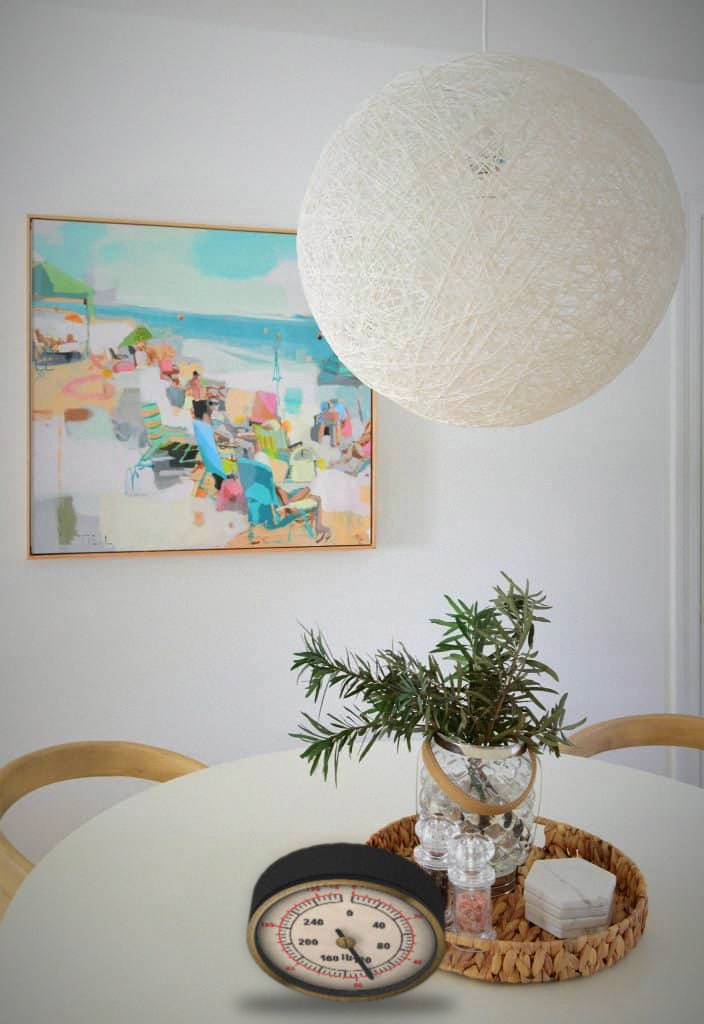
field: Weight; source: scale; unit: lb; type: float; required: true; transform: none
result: 120 lb
